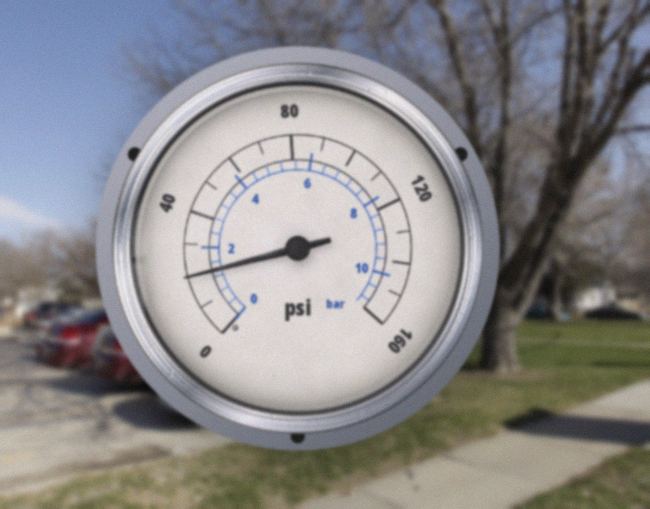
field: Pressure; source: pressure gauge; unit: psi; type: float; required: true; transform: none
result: 20 psi
